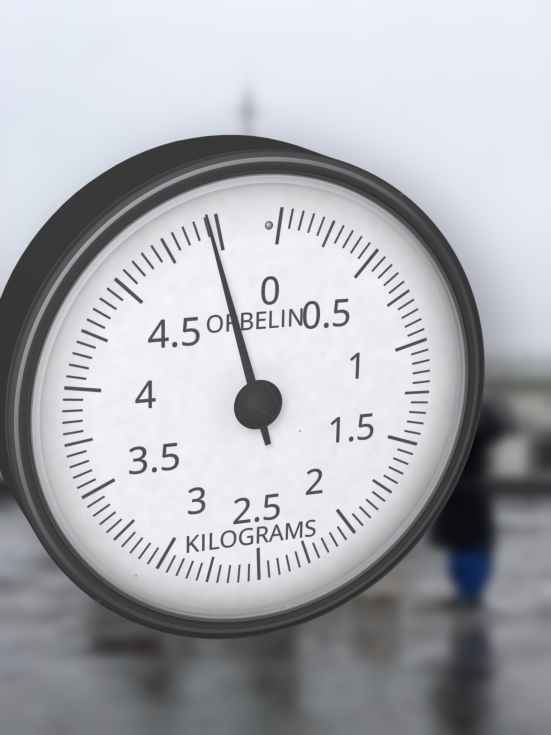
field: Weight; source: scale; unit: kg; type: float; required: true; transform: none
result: 4.95 kg
